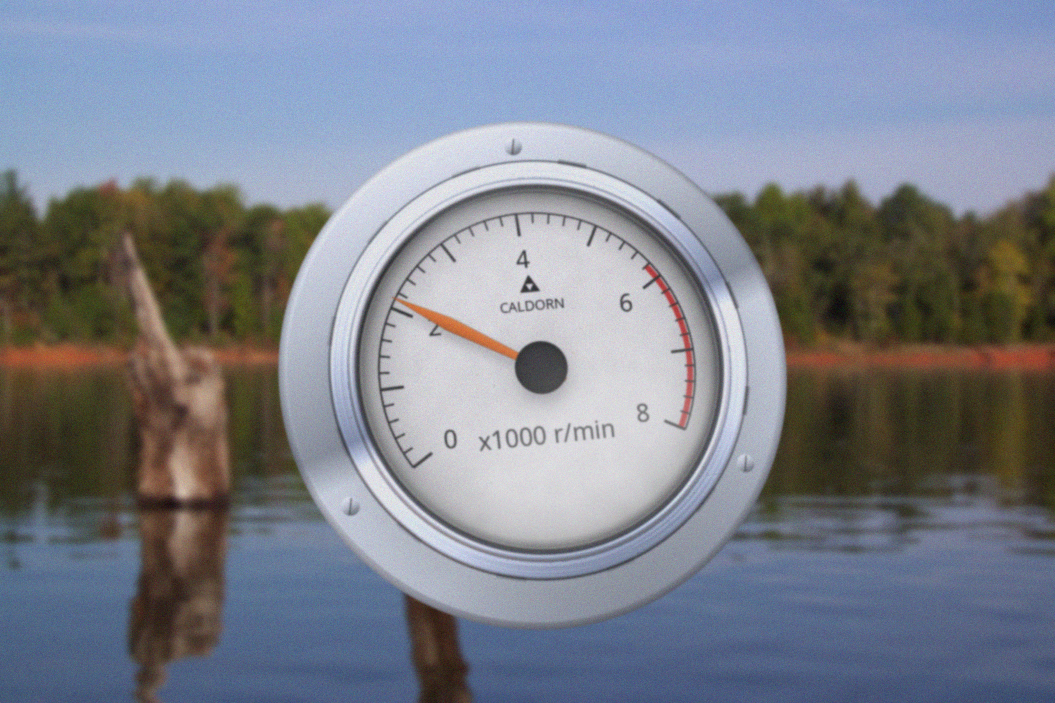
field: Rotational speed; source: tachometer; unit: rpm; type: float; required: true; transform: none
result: 2100 rpm
